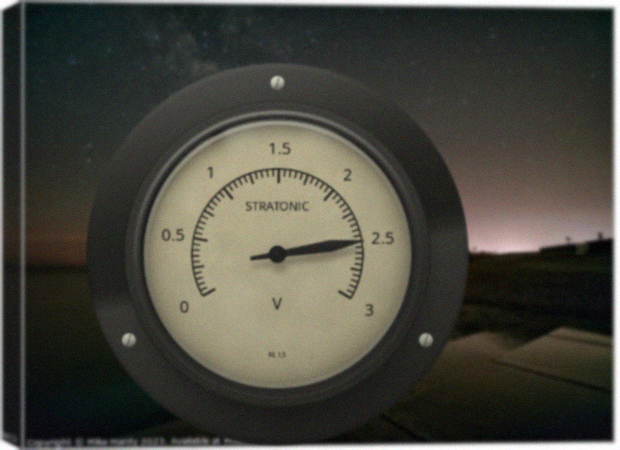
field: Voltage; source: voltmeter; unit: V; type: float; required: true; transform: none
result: 2.5 V
